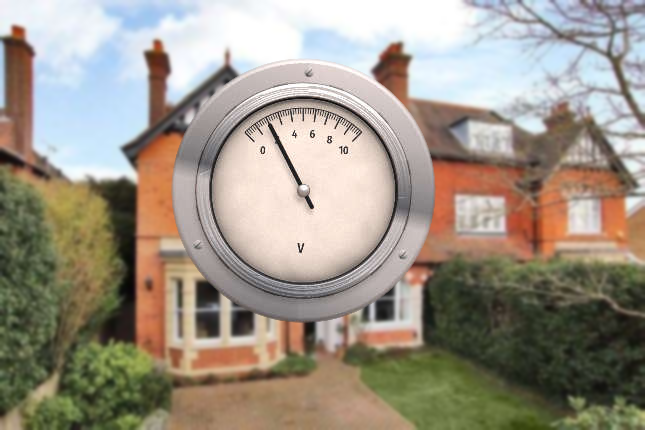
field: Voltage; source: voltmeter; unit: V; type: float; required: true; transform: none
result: 2 V
